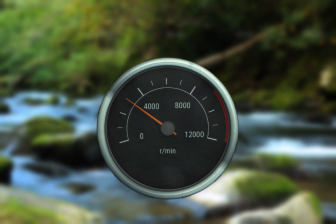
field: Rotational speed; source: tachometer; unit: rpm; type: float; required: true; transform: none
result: 3000 rpm
